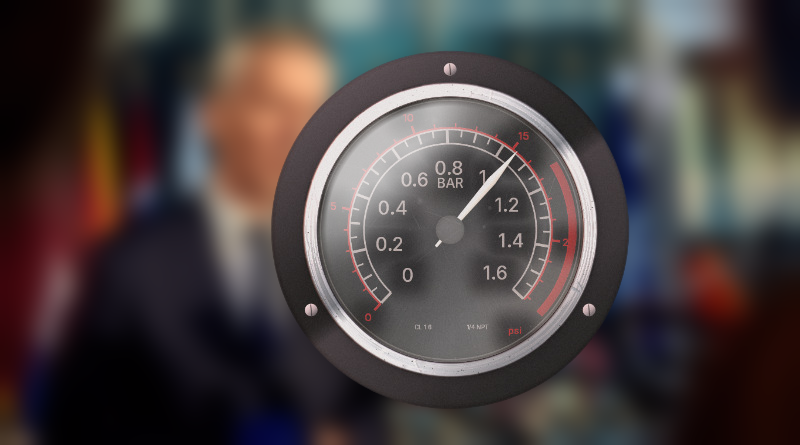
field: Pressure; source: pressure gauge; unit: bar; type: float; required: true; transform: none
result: 1.05 bar
